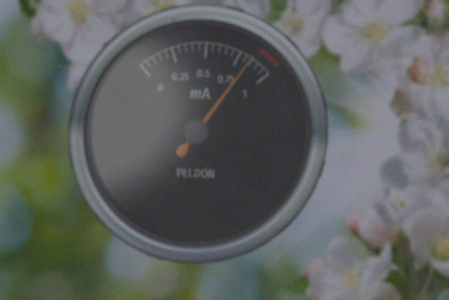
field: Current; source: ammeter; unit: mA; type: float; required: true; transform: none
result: 0.85 mA
